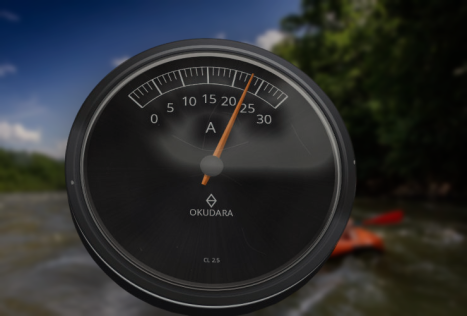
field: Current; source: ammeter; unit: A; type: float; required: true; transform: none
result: 23 A
